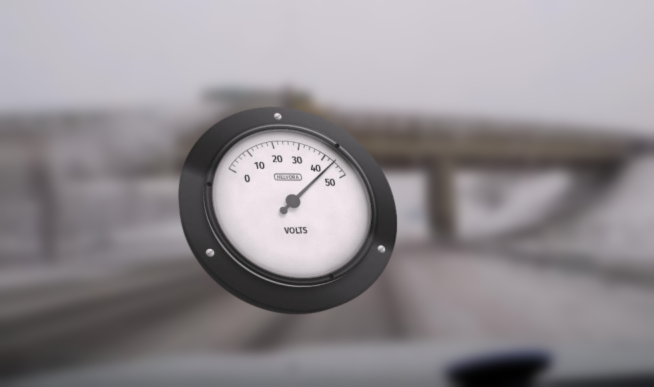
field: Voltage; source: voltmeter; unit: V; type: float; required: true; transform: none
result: 44 V
